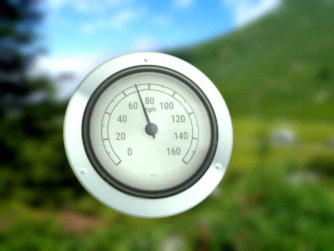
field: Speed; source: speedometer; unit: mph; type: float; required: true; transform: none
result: 70 mph
